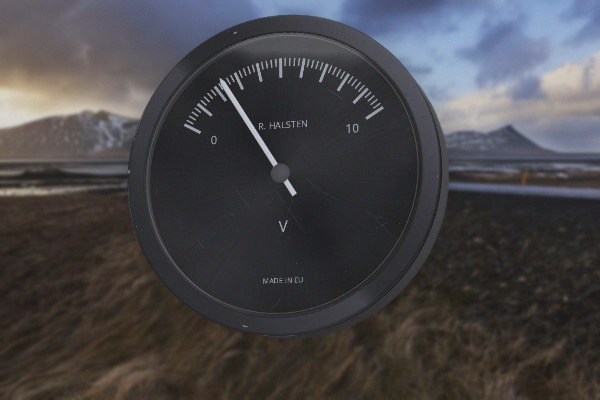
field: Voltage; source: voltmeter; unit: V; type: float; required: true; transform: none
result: 2.4 V
